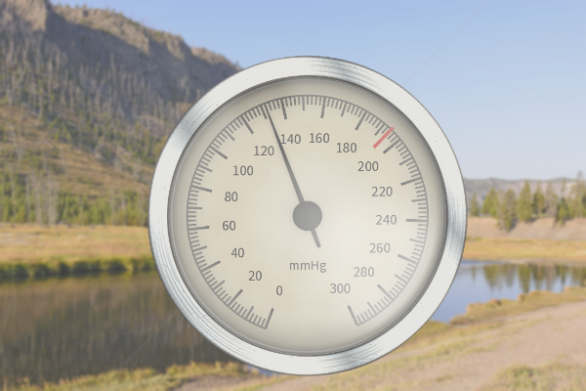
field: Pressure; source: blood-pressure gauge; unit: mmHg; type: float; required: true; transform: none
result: 132 mmHg
